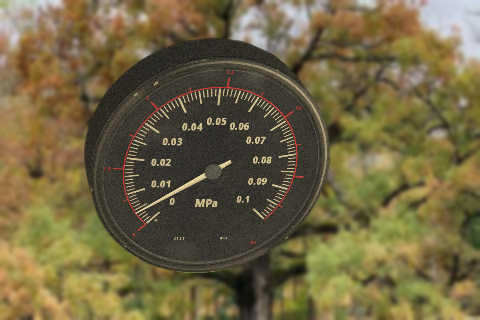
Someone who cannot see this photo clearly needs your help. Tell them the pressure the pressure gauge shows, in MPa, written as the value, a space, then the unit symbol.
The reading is 0.005 MPa
